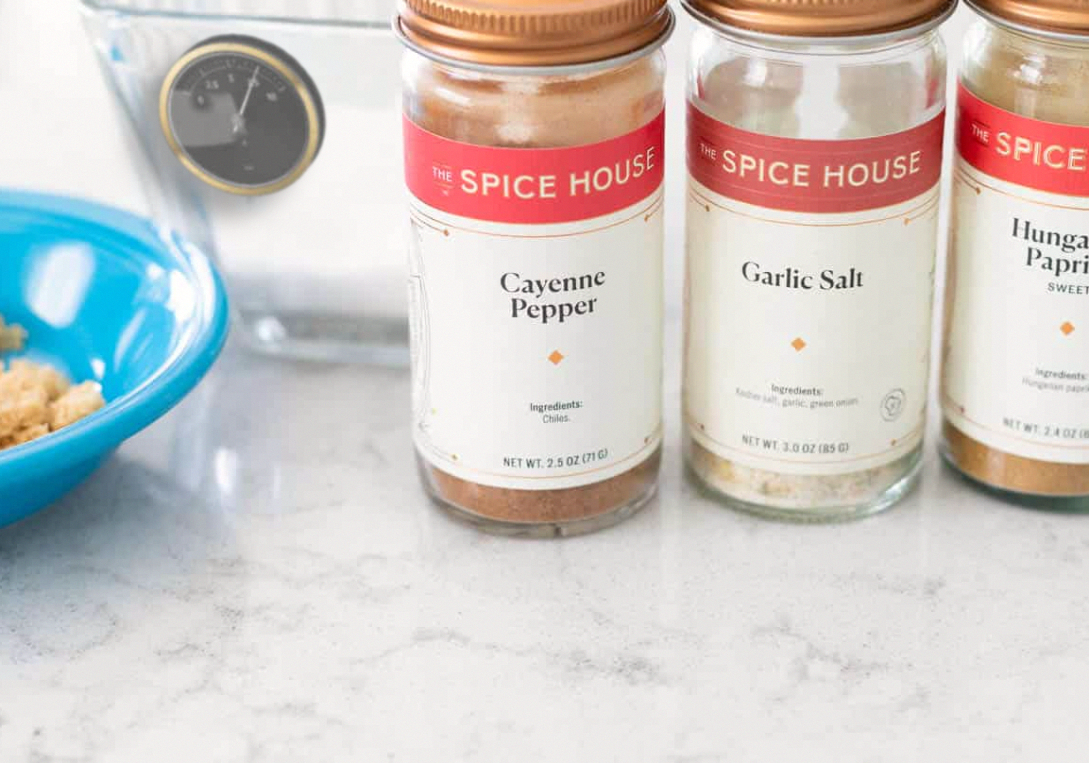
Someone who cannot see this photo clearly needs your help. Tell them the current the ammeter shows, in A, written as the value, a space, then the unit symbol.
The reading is 7.5 A
